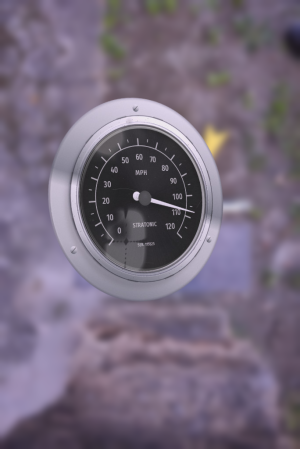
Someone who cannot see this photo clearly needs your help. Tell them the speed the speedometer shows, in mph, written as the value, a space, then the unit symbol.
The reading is 107.5 mph
